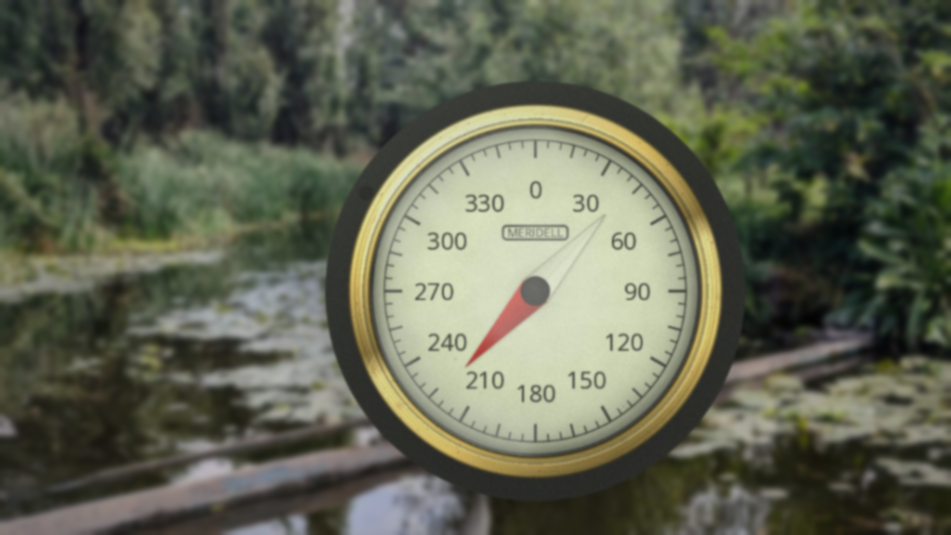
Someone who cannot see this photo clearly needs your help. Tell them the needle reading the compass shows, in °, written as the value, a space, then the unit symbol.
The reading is 222.5 °
